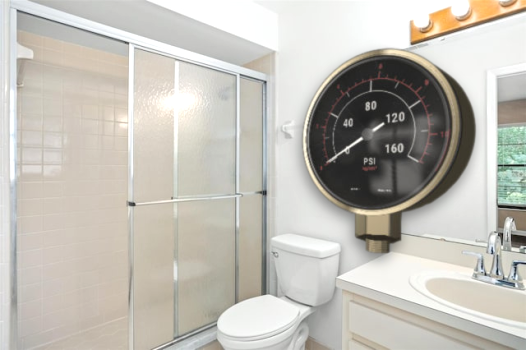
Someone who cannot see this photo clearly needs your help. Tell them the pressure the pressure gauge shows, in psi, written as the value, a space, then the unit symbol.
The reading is 0 psi
